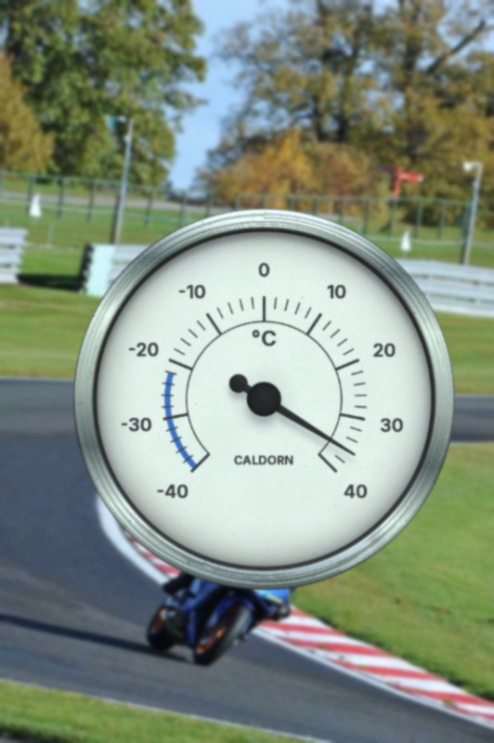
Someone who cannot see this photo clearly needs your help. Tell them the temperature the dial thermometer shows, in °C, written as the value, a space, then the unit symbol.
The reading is 36 °C
